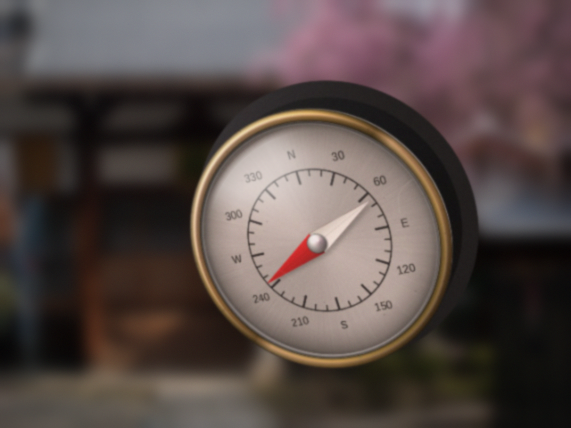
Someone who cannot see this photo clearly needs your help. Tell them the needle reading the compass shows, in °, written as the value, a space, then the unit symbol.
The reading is 245 °
